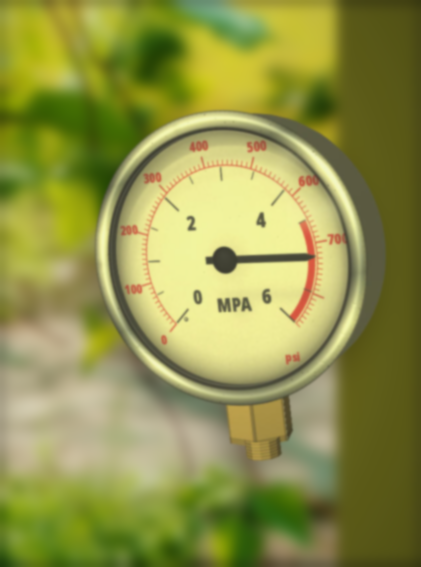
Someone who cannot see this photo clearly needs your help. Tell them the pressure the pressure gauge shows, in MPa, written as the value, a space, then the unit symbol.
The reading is 5 MPa
